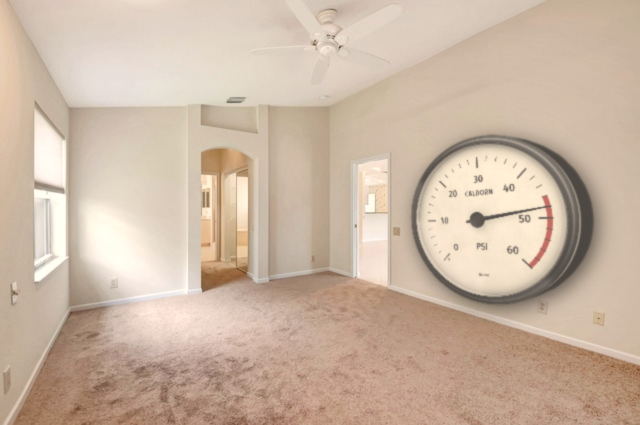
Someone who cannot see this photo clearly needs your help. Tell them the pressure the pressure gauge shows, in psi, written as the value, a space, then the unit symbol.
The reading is 48 psi
